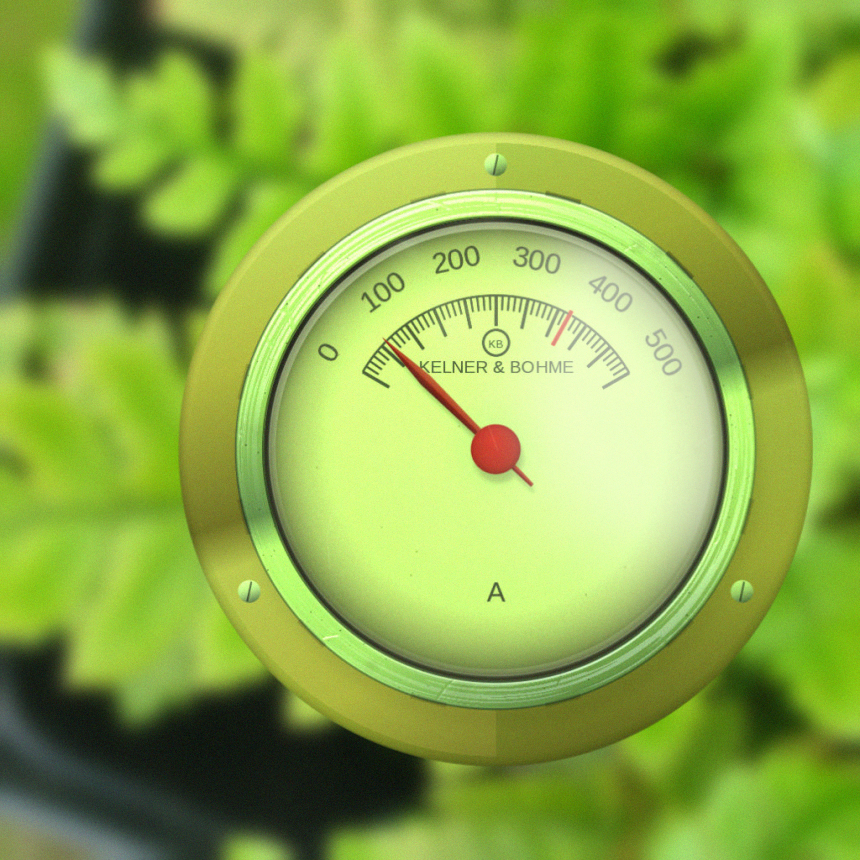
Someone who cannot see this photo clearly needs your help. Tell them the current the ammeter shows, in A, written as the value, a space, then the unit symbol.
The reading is 60 A
